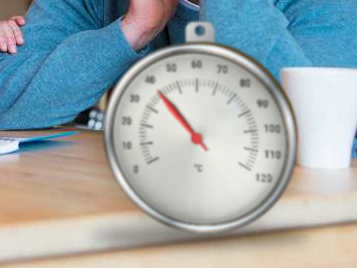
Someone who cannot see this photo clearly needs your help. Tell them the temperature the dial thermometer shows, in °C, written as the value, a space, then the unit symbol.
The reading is 40 °C
